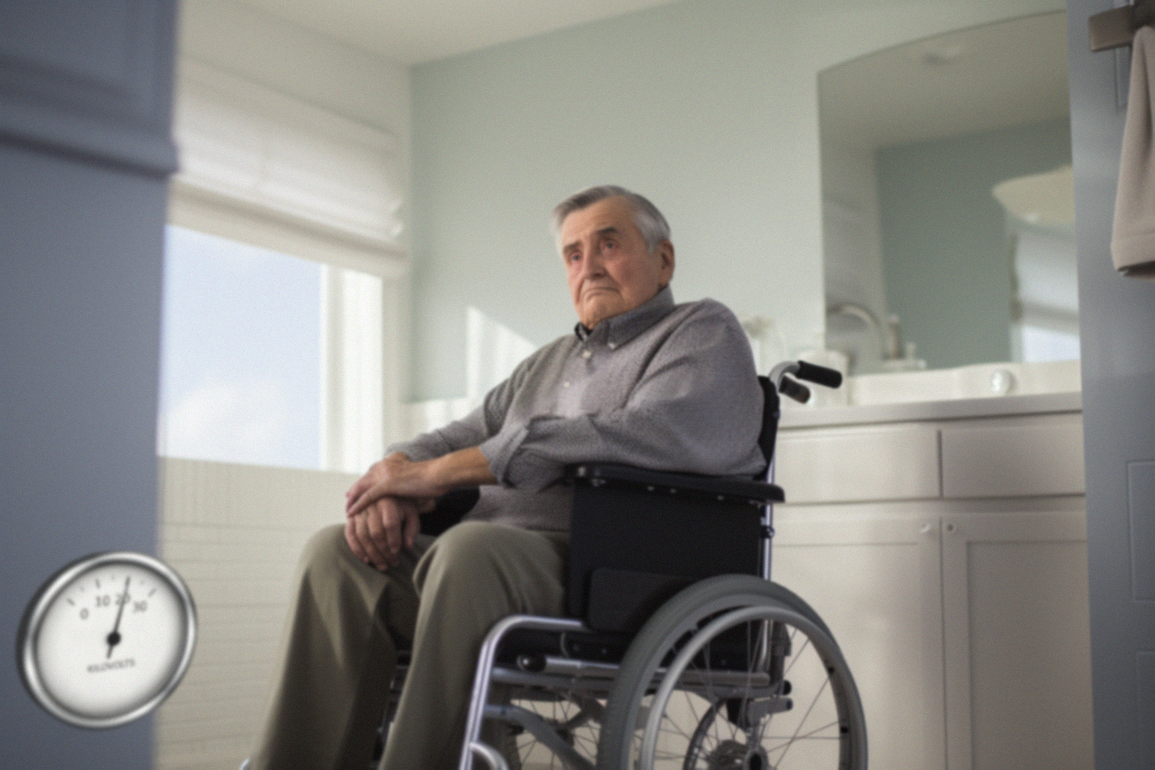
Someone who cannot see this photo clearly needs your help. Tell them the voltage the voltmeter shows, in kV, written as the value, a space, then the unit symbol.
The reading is 20 kV
